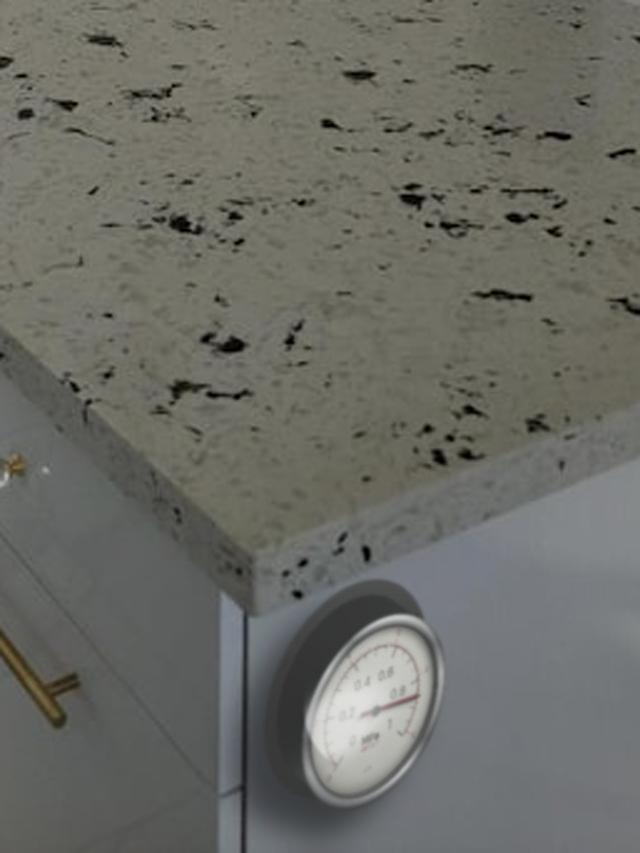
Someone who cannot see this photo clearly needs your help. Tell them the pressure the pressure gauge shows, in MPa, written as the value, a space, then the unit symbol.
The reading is 0.85 MPa
